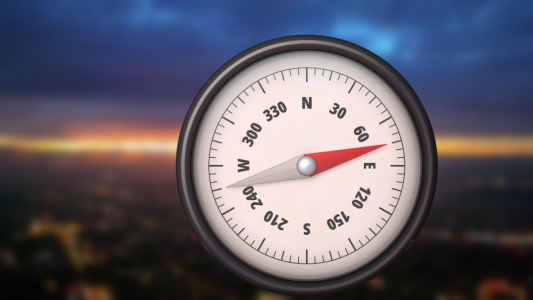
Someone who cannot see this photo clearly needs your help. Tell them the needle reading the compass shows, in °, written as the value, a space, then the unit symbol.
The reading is 75 °
